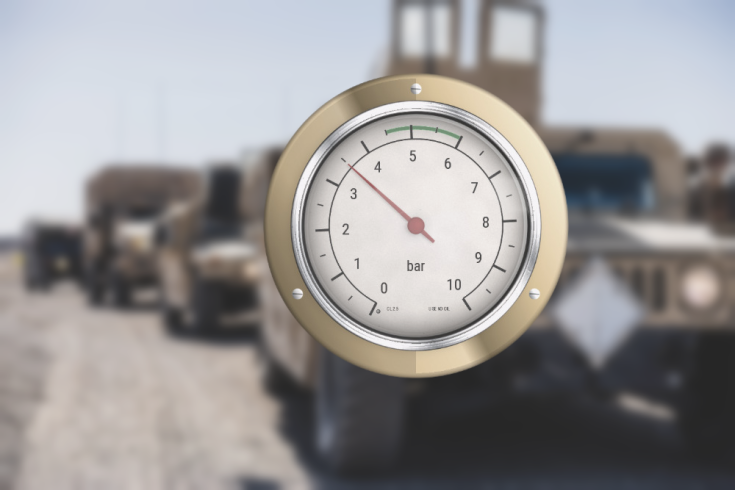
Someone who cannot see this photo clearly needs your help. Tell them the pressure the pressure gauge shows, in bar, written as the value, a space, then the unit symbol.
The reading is 3.5 bar
